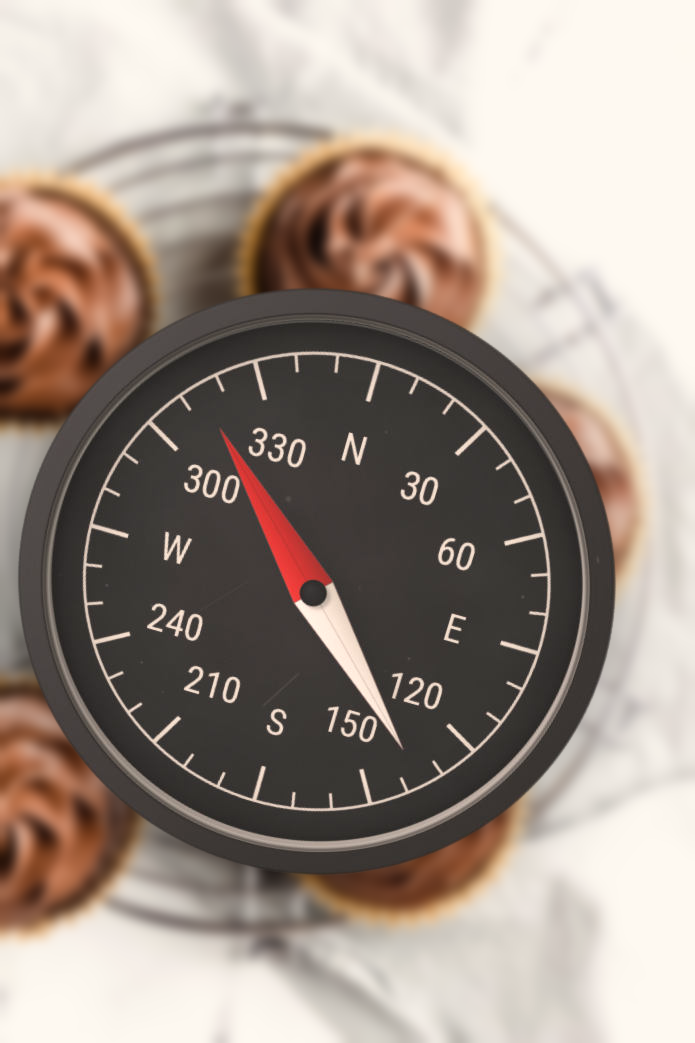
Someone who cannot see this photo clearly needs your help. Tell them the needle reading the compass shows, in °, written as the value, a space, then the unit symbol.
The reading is 315 °
